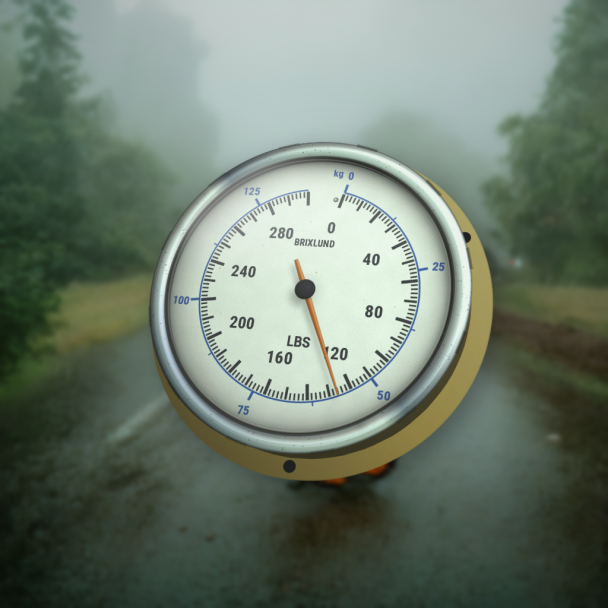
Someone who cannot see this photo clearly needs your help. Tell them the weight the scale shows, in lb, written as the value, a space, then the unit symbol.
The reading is 126 lb
